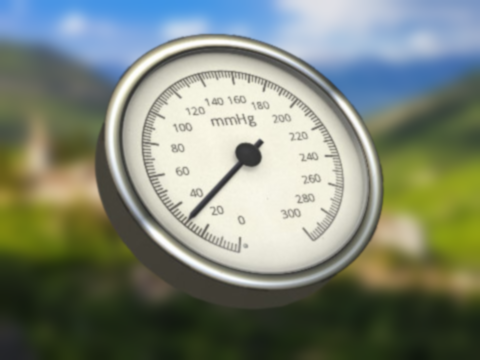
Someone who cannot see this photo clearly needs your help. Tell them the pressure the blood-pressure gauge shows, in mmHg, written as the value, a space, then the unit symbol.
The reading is 30 mmHg
